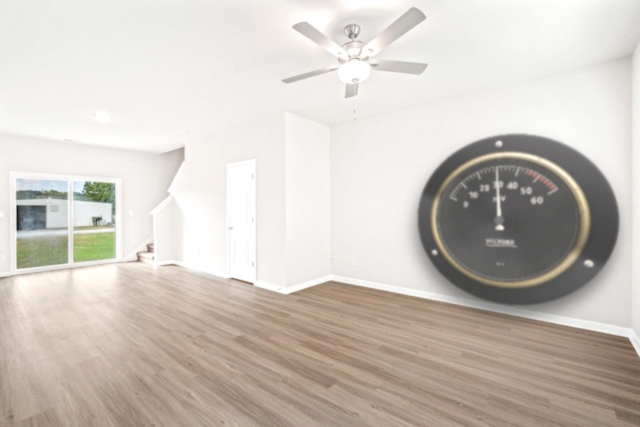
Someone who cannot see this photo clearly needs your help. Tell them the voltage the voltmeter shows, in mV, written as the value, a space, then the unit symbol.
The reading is 30 mV
